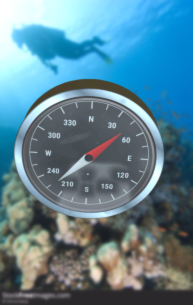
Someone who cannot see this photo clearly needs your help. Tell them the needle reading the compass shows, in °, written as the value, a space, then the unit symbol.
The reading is 45 °
